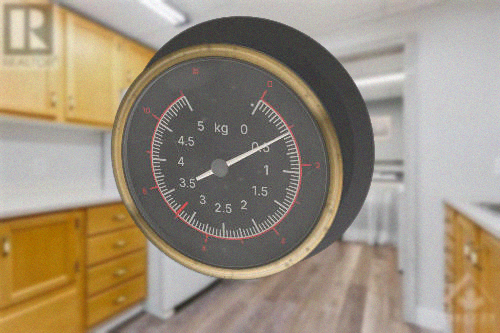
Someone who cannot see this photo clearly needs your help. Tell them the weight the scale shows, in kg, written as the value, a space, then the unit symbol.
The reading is 0.5 kg
